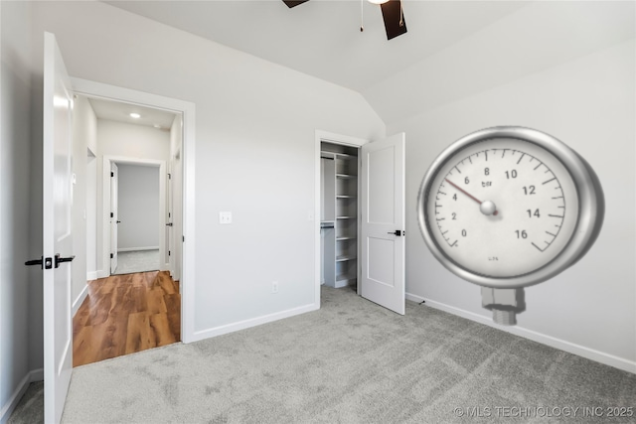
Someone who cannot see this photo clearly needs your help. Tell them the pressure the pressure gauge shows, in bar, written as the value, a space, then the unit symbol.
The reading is 5 bar
